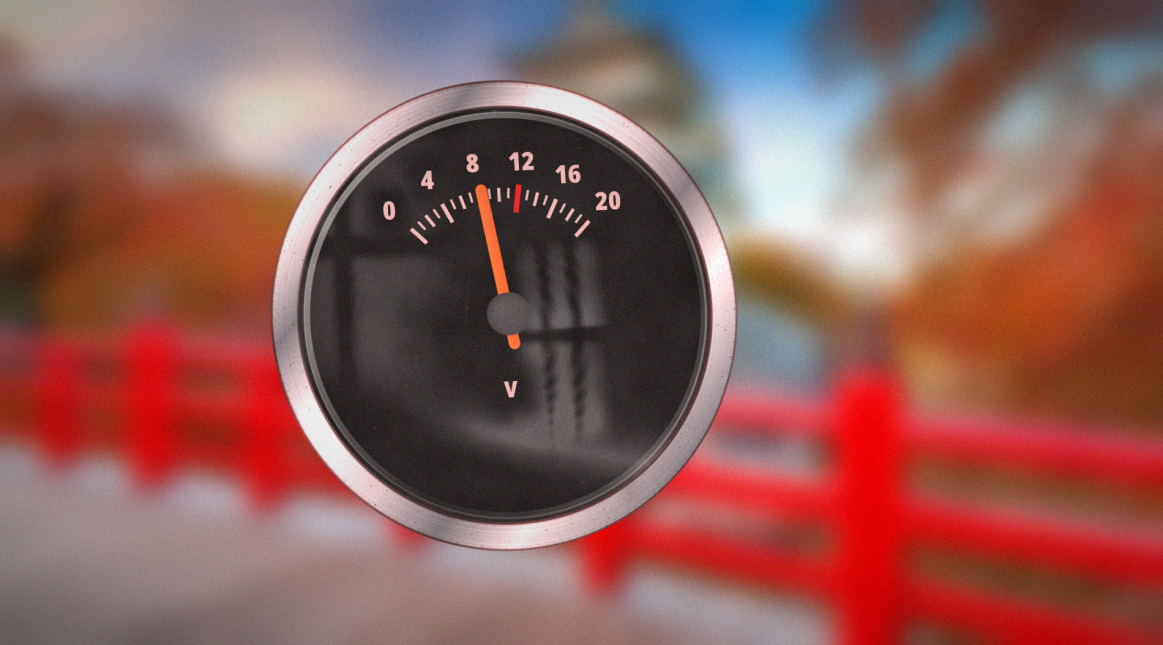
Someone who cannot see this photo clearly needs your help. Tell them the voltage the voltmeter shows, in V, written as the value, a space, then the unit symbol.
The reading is 8 V
